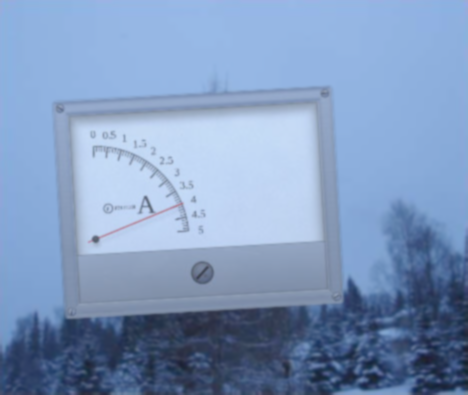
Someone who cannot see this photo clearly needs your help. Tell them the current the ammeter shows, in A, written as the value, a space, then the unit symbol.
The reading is 4 A
